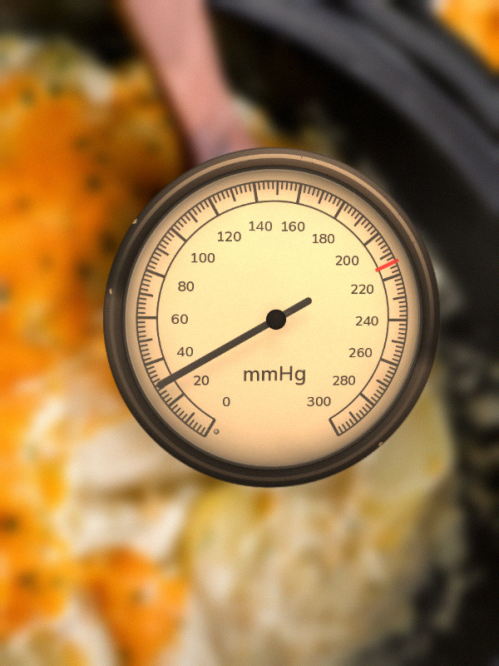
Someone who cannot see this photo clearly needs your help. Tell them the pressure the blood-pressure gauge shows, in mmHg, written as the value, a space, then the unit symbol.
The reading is 30 mmHg
